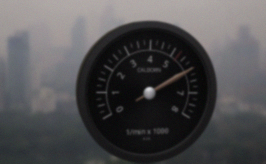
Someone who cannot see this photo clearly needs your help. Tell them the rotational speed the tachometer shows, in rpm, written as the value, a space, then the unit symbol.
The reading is 6000 rpm
